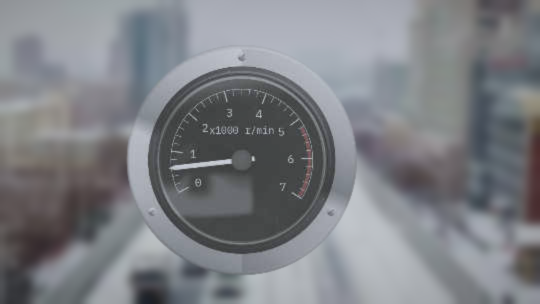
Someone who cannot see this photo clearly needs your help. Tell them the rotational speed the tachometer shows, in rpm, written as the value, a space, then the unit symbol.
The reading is 600 rpm
